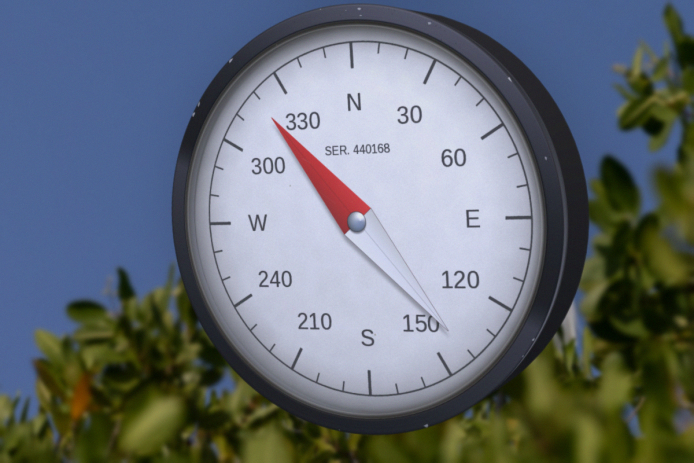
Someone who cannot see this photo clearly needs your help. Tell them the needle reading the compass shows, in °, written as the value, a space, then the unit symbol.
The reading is 320 °
